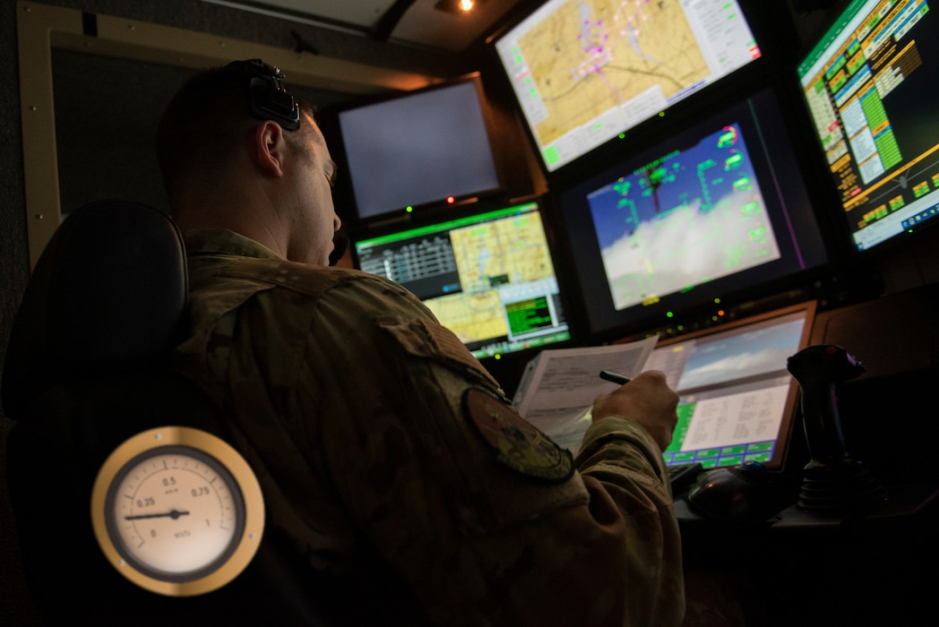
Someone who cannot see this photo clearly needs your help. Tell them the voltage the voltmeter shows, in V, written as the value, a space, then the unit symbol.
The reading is 0.15 V
